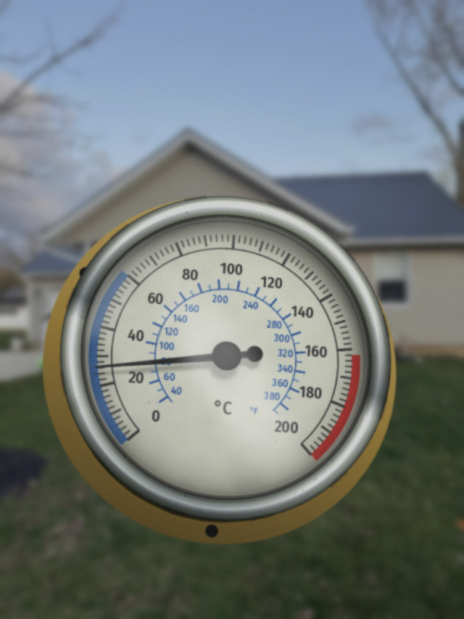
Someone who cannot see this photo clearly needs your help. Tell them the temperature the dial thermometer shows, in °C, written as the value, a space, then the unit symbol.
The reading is 26 °C
